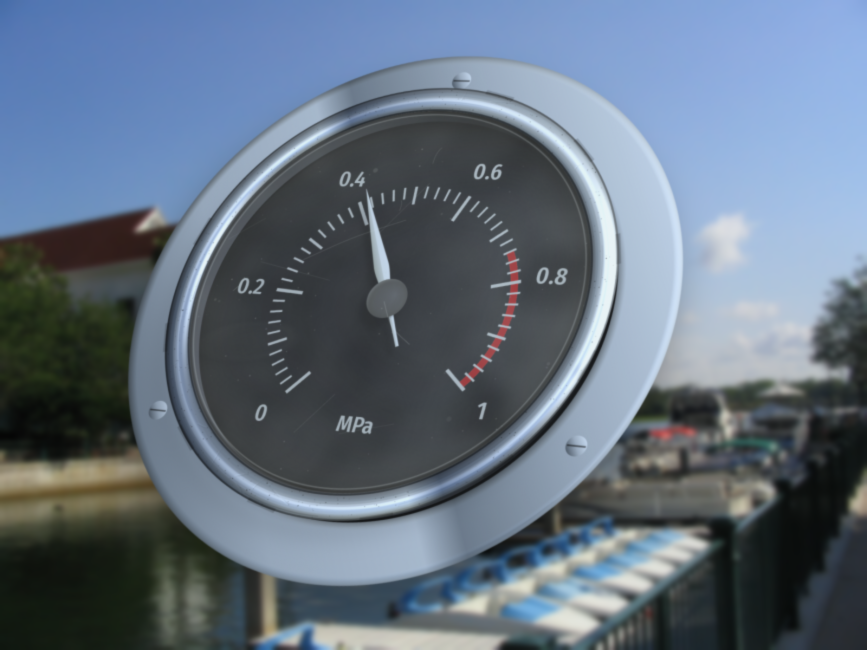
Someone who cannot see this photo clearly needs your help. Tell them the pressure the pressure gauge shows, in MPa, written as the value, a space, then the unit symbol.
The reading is 0.42 MPa
